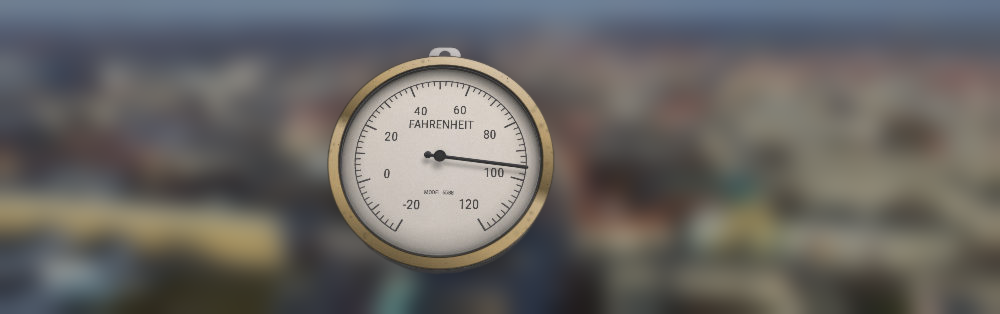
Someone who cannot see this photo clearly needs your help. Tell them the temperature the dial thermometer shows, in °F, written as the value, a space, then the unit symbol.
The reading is 96 °F
